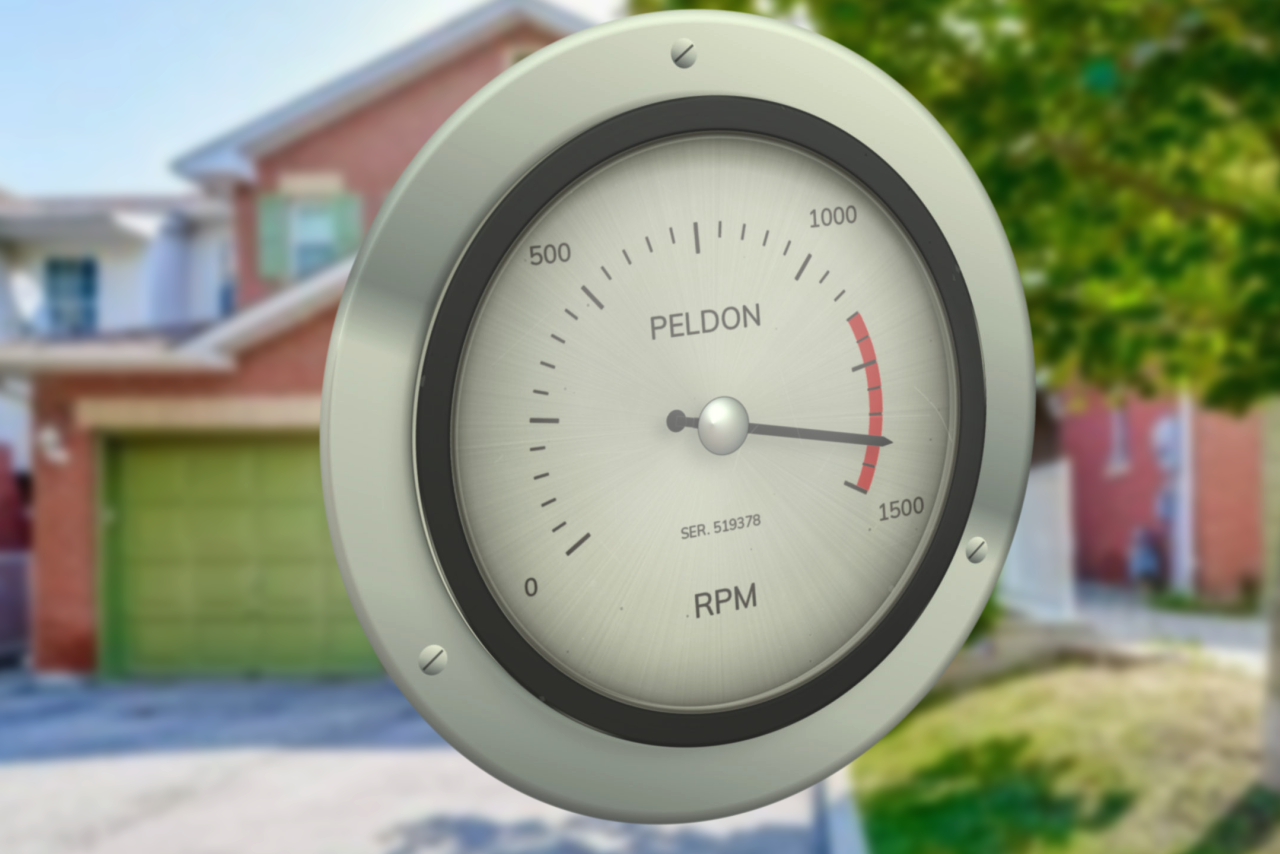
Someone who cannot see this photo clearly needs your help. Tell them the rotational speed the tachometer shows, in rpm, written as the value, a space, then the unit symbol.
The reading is 1400 rpm
